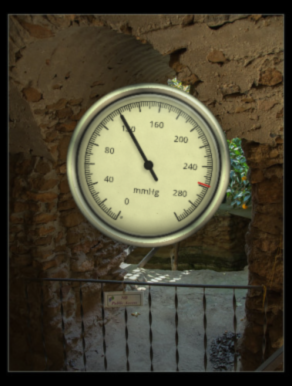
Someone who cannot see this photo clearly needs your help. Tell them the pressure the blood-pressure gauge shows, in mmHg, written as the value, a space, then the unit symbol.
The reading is 120 mmHg
